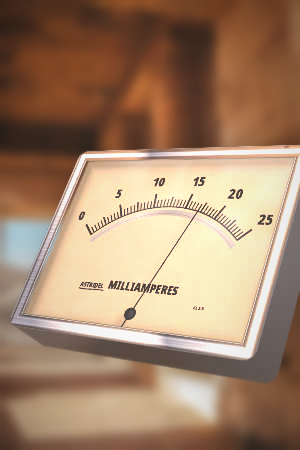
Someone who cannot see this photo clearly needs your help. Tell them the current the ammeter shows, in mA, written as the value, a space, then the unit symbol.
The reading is 17.5 mA
